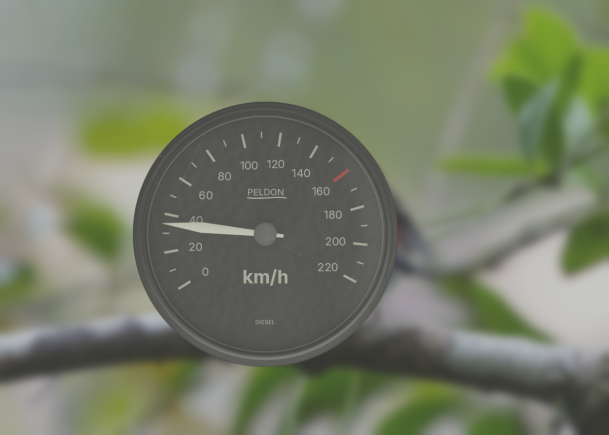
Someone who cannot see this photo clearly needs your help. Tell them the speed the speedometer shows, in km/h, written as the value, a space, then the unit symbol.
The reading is 35 km/h
